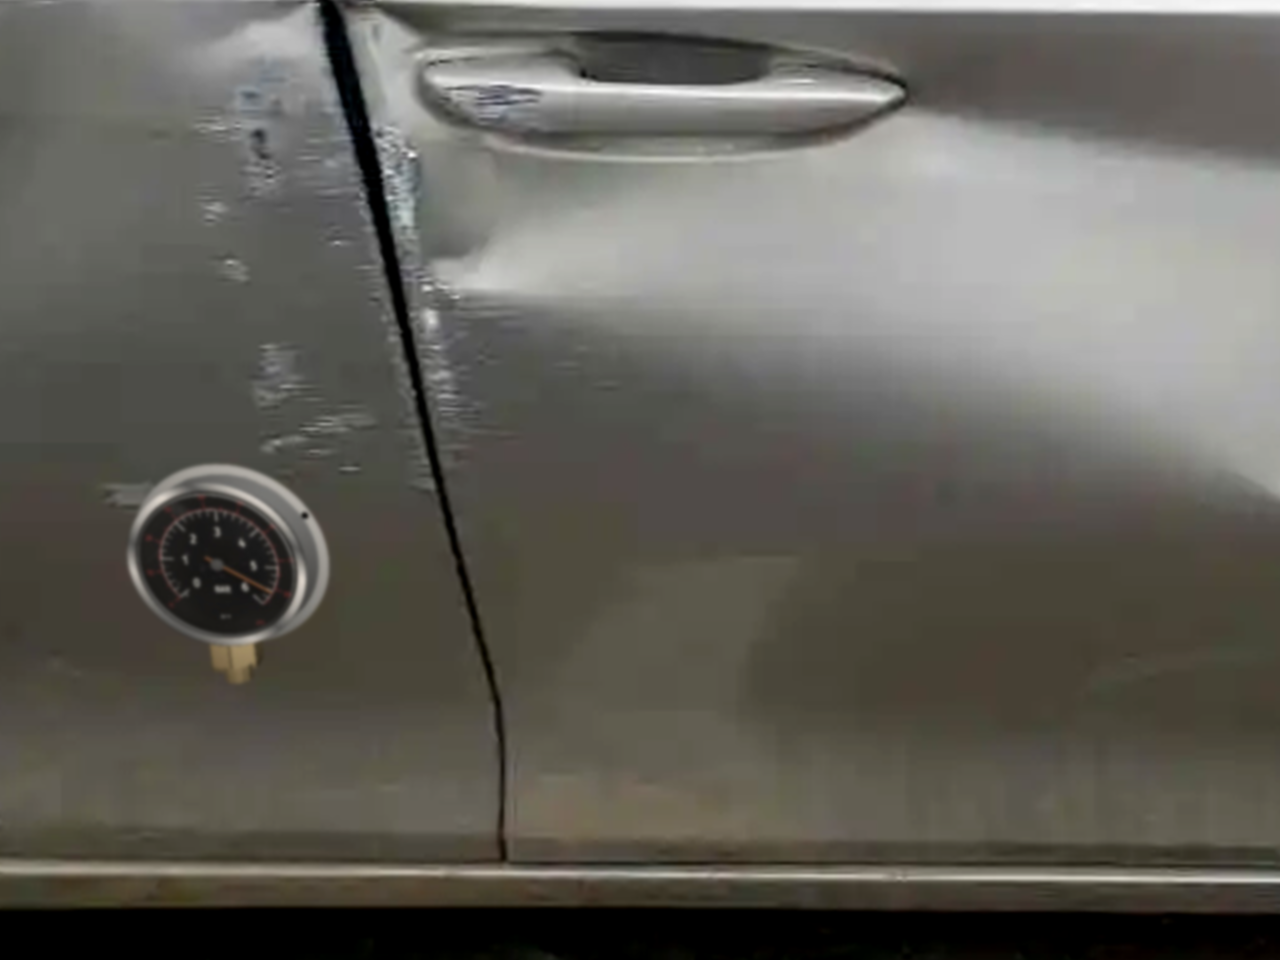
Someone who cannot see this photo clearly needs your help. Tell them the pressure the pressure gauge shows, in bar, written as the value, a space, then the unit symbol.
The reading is 5.6 bar
